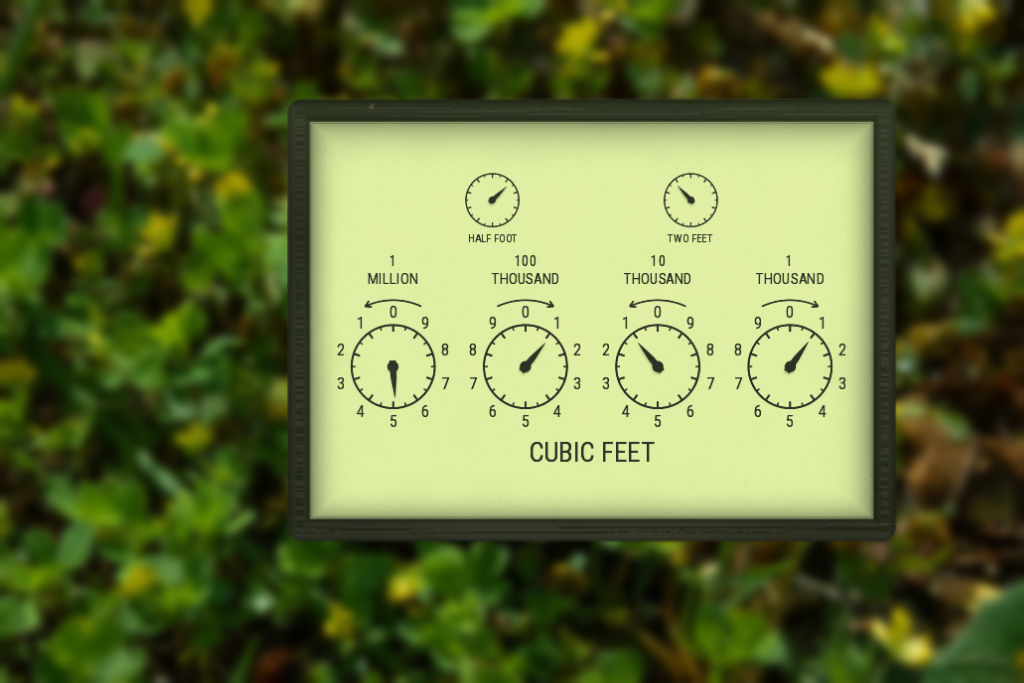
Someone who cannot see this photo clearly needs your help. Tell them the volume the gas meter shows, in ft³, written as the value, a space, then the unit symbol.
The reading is 511100 ft³
